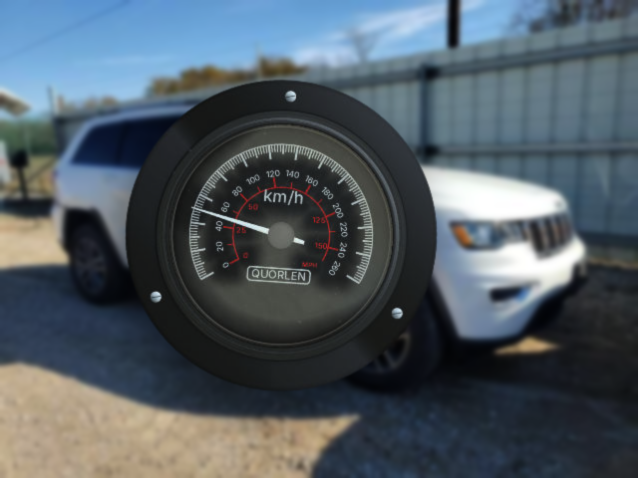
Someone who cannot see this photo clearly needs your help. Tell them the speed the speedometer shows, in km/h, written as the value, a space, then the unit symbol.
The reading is 50 km/h
